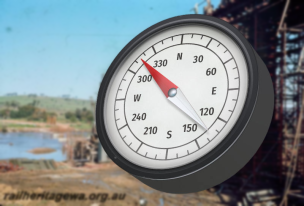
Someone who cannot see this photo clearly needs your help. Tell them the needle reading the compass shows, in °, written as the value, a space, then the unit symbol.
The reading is 315 °
